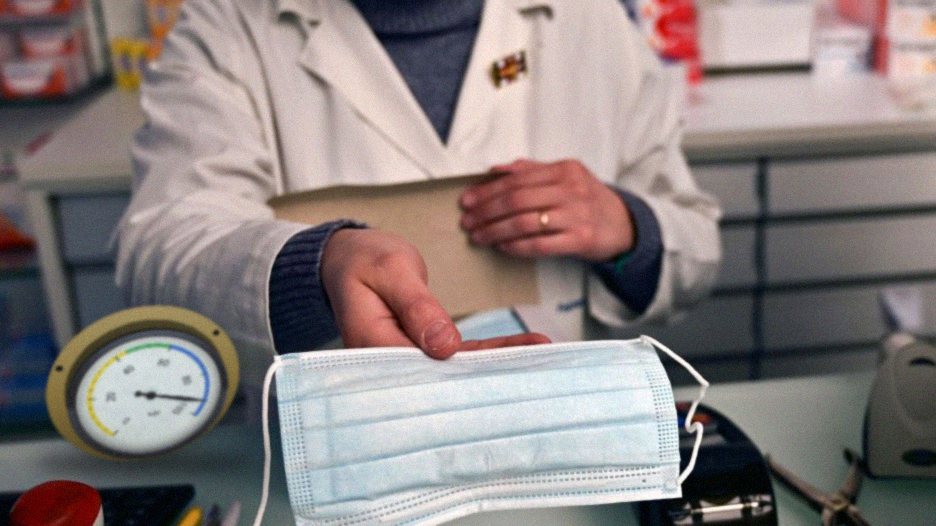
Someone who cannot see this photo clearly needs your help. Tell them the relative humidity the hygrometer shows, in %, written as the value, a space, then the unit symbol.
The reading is 92 %
